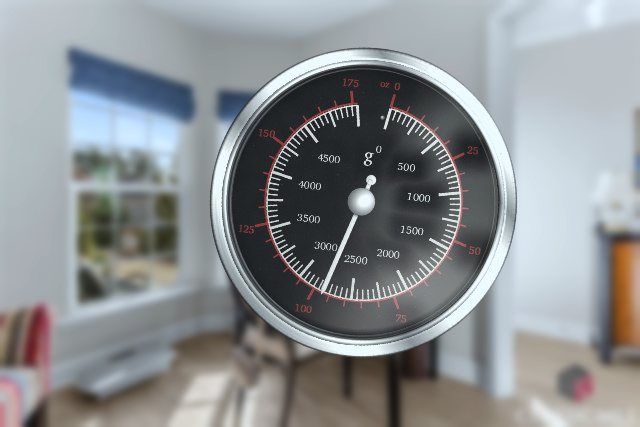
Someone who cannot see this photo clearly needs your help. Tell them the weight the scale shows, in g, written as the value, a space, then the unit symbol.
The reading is 2750 g
